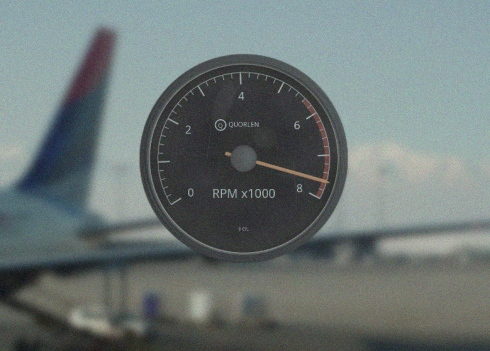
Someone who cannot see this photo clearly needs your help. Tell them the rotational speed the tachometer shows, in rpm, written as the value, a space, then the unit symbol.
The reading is 7600 rpm
